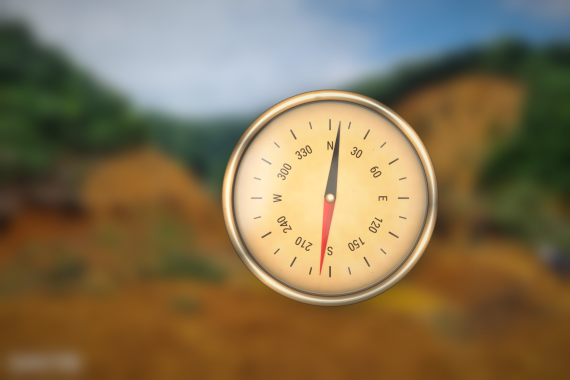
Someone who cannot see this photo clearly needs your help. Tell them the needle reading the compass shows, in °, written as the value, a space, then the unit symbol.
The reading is 187.5 °
